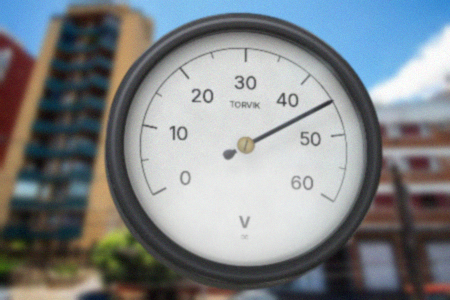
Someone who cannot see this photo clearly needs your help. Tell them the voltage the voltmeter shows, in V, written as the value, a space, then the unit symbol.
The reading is 45 V
